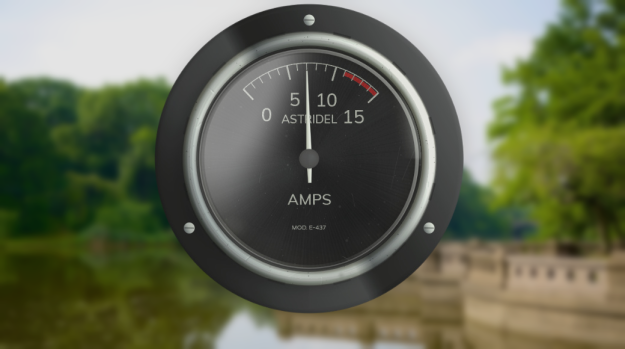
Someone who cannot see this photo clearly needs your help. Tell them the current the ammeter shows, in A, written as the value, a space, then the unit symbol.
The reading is 7 A
